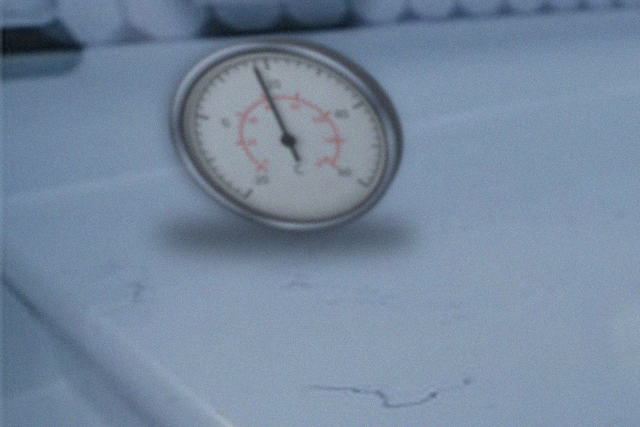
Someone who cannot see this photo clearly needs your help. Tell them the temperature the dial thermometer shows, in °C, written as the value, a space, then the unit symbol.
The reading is 18 °C
